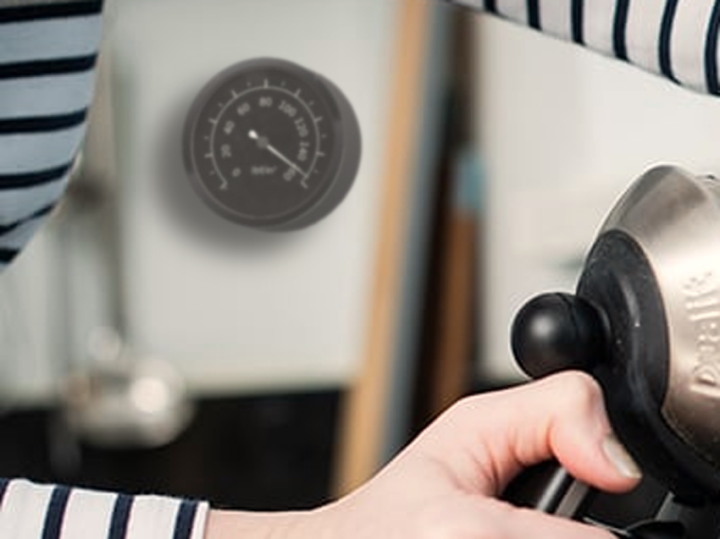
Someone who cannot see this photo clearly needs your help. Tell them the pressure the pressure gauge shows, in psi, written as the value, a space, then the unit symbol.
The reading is 155 psi
